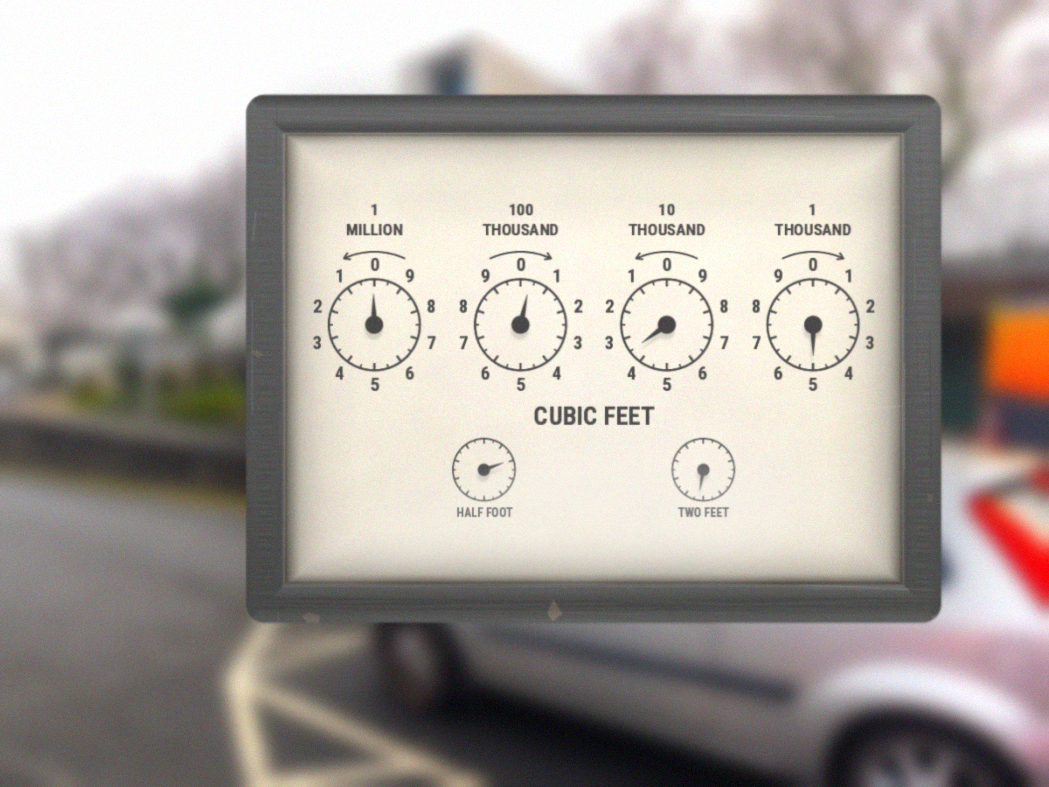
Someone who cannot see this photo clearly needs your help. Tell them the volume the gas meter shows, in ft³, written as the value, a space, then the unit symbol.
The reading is 3500 ft³
